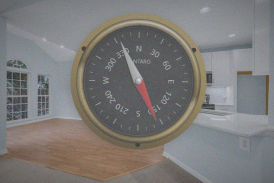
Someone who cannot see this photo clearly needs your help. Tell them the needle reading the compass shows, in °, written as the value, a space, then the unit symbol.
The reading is 155 °
